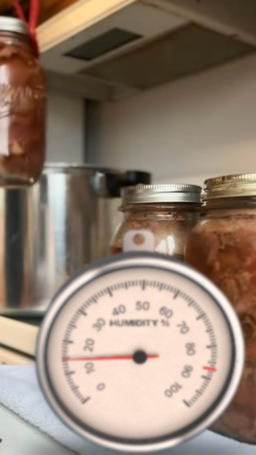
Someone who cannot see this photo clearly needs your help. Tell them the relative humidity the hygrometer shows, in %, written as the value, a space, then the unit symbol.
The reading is 15 %
